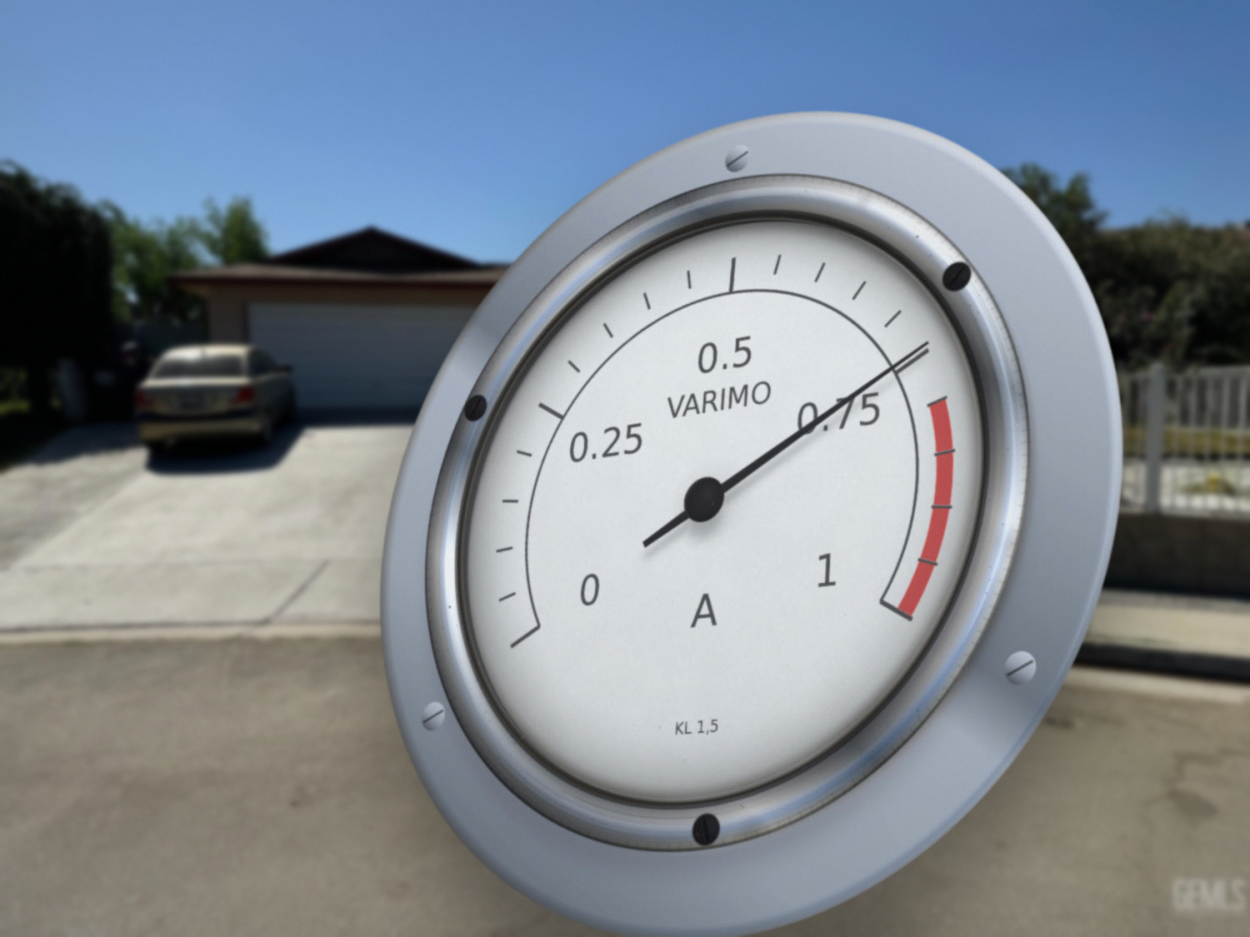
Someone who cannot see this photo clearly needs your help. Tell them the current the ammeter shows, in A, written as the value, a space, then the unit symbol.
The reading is 0.75 A
